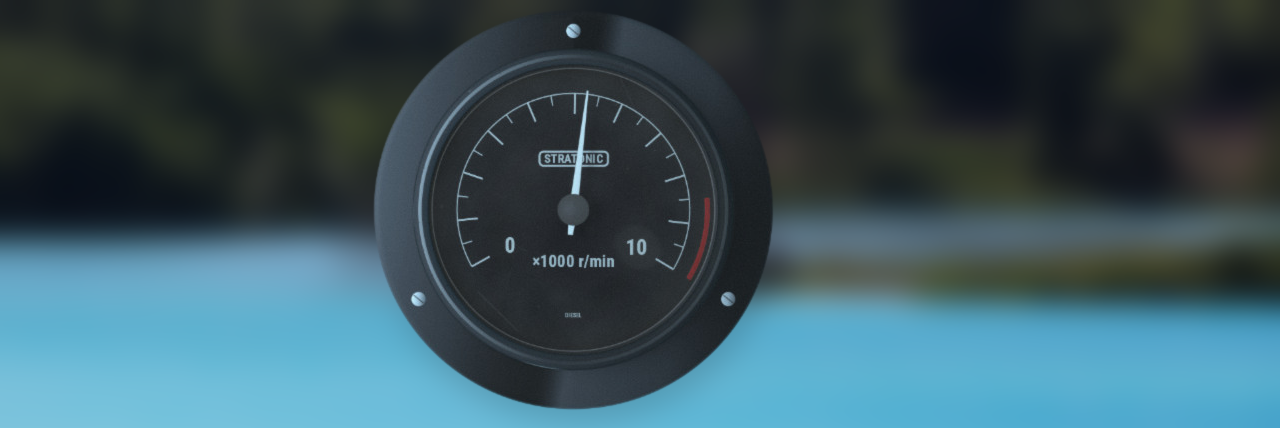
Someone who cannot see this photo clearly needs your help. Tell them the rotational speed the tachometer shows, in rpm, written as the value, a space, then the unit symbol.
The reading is 5250 rpm
